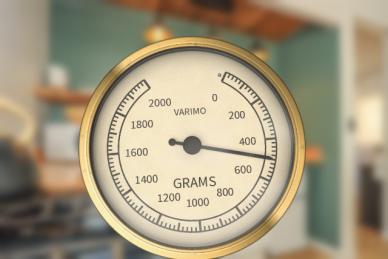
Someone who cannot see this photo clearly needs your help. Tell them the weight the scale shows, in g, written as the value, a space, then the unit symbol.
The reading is 500 g
